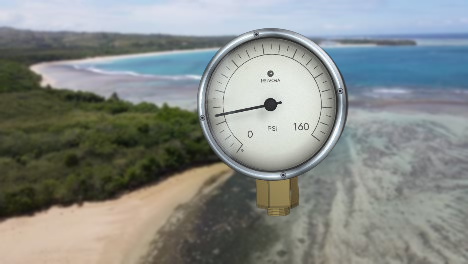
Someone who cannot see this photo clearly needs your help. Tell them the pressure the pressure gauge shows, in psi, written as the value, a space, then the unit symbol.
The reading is 25 psi
